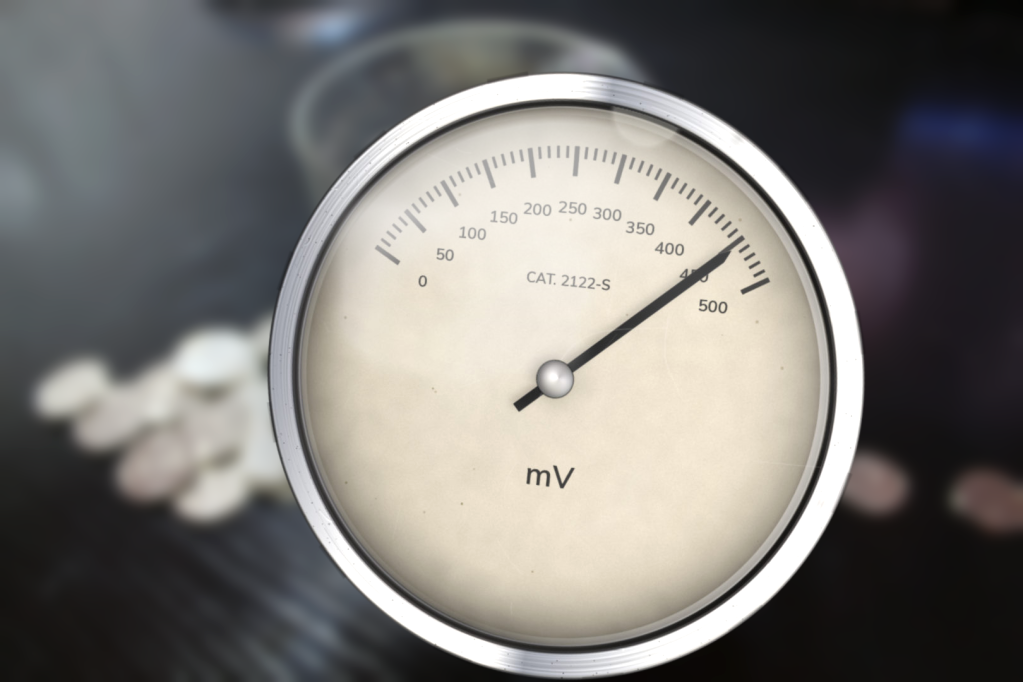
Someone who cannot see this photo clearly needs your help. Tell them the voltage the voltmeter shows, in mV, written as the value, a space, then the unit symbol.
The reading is 455 mV
